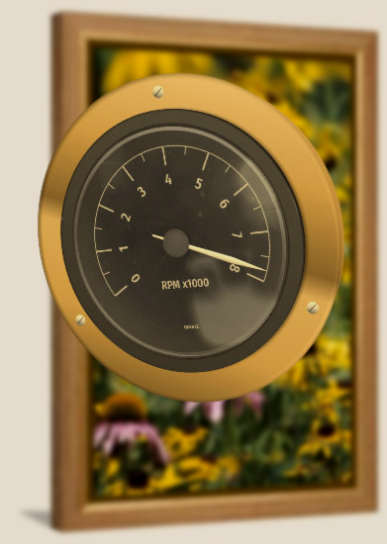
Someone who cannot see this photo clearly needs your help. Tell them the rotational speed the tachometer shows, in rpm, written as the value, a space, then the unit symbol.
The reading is 7750 rpm
